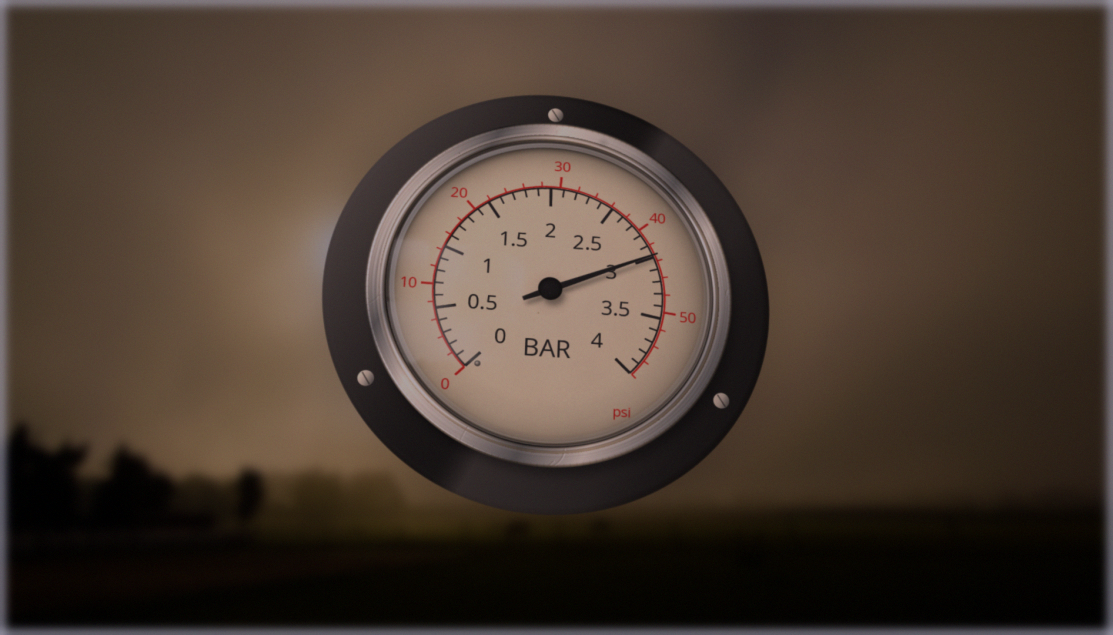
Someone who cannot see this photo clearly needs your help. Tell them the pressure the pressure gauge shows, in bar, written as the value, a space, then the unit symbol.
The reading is 3 bar
